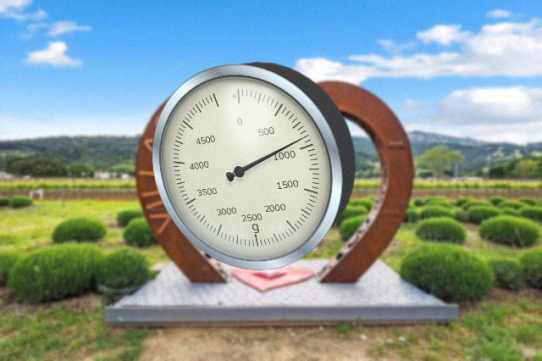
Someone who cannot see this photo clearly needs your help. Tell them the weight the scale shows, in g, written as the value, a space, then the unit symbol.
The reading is 900 g
